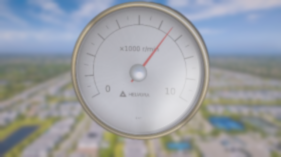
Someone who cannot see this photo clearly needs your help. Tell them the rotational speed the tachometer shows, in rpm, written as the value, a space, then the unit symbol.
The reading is 6500 rpm
